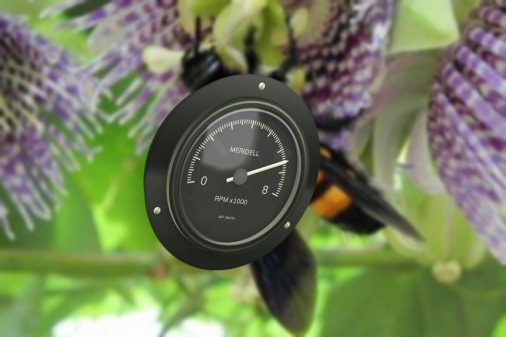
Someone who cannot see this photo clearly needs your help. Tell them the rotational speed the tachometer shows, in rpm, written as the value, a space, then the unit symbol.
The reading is 6500 rpm
